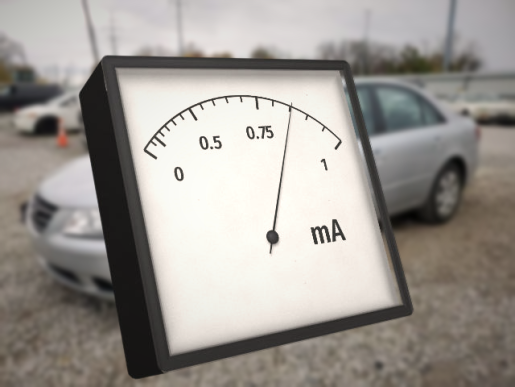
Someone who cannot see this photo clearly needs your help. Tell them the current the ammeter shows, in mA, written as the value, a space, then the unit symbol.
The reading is 0.85 mA
